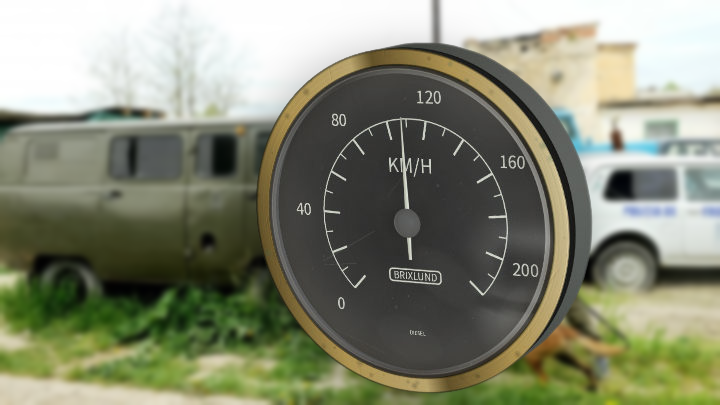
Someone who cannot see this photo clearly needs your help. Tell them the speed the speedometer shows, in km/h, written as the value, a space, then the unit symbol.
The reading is 110 km/h
